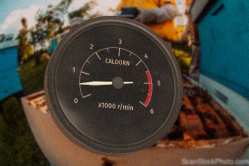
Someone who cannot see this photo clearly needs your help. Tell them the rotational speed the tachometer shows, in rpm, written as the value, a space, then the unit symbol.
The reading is 500 rpm
